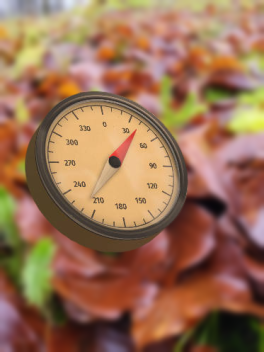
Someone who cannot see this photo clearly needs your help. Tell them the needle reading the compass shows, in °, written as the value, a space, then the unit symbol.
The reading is 40 °
